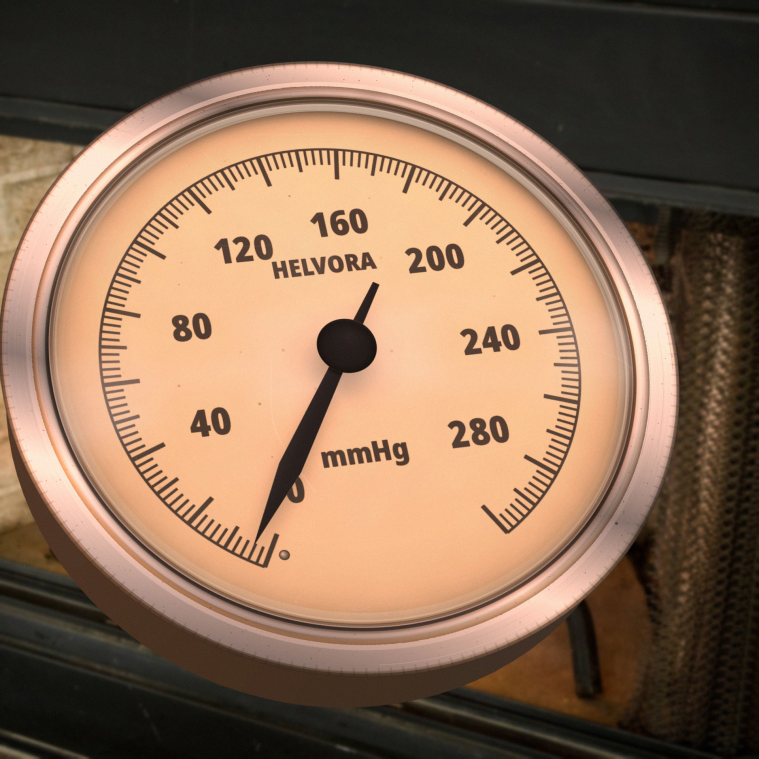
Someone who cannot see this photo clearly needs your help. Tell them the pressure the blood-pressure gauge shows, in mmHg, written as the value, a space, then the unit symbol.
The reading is 4 mmHg
